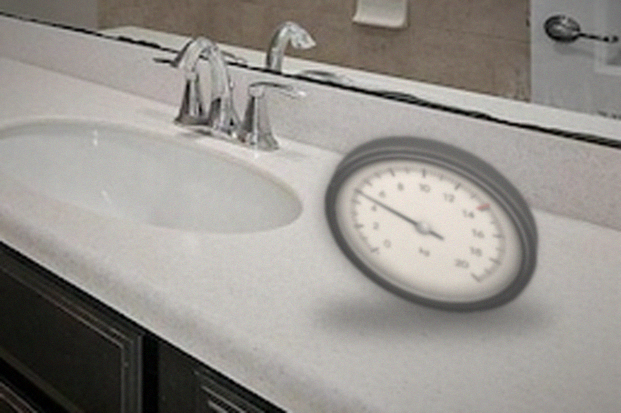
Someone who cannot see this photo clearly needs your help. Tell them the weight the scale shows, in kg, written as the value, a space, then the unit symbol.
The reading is 5 kg
